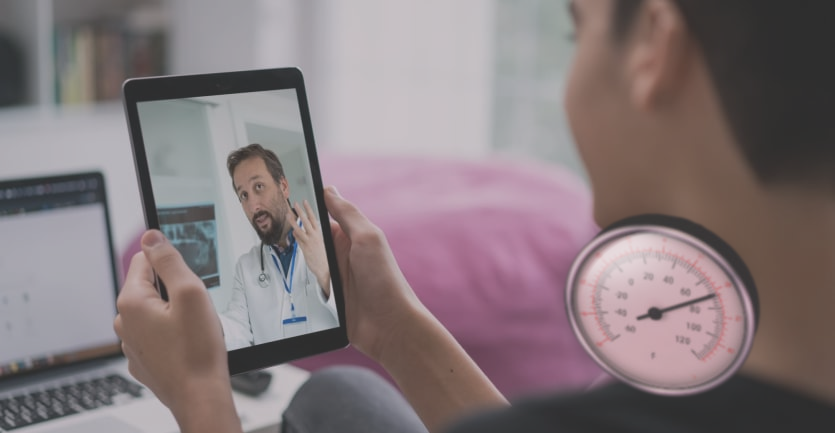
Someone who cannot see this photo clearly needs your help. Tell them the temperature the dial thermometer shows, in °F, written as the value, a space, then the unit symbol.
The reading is 70 °F
